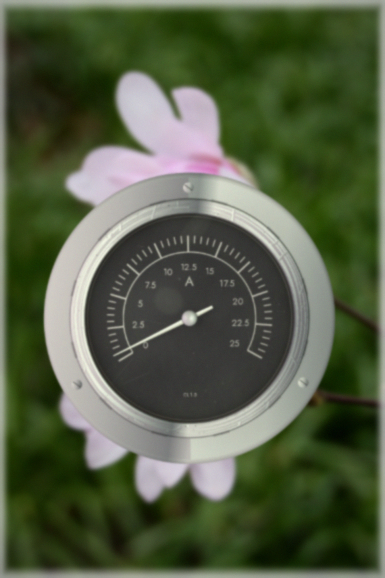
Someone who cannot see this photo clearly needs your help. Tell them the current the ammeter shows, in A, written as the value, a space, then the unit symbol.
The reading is 0.5 A
